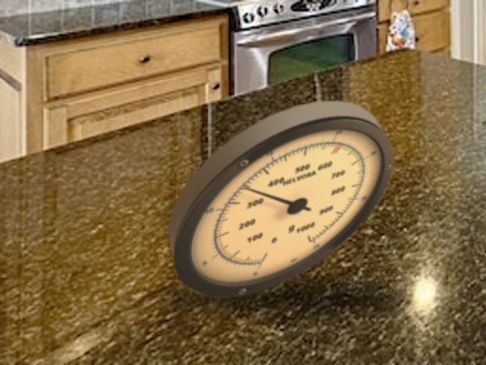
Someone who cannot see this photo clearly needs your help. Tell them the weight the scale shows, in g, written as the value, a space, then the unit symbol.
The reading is 350 g
